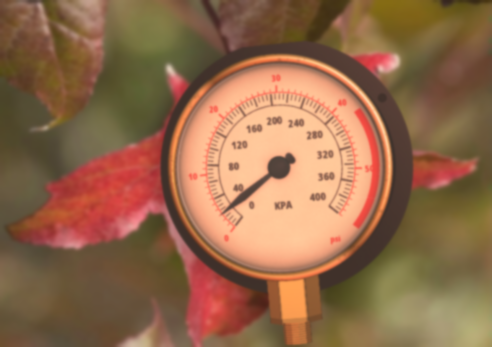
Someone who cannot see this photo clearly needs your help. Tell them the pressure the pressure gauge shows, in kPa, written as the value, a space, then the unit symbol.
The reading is 20 kPa
